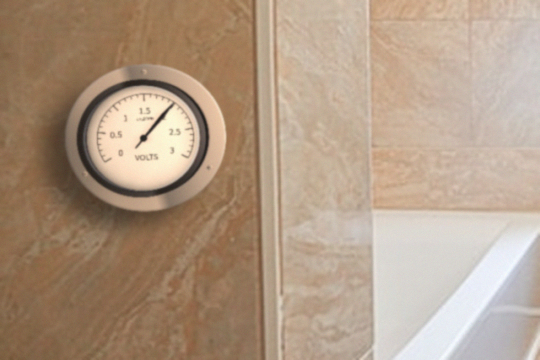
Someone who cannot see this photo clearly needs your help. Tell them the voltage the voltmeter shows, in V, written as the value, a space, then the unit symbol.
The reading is 2 V
